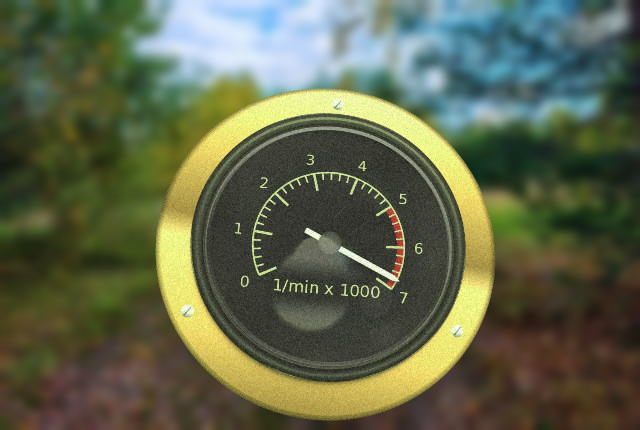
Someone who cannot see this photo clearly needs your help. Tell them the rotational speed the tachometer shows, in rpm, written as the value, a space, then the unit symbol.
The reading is 6800 rpm
